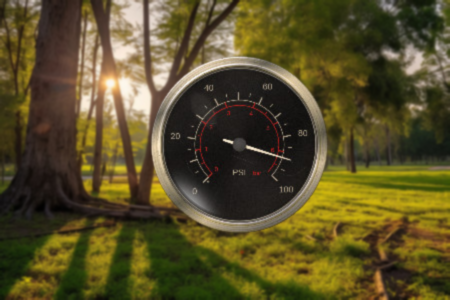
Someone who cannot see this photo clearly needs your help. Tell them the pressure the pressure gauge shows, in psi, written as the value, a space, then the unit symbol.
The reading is 90 psi
